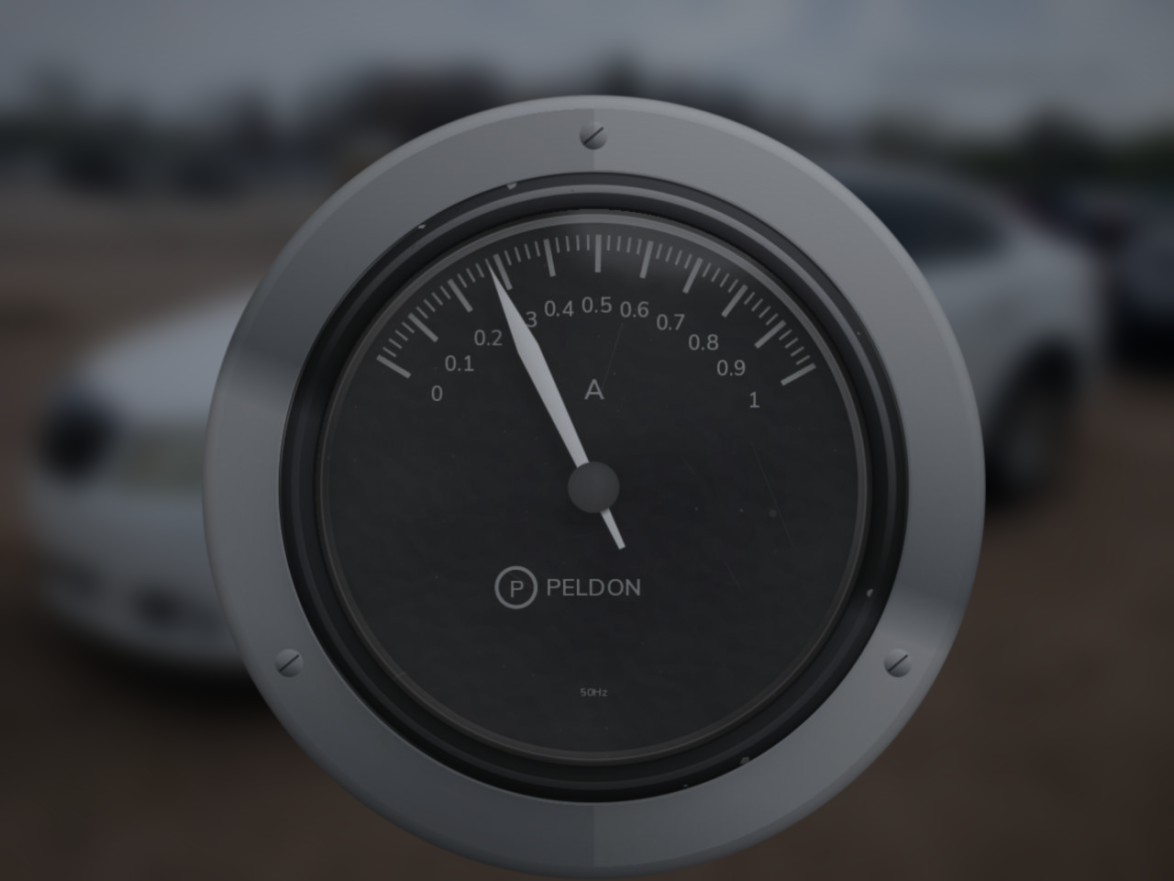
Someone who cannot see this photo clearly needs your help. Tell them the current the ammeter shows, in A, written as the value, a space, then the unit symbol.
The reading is 0.28 A
